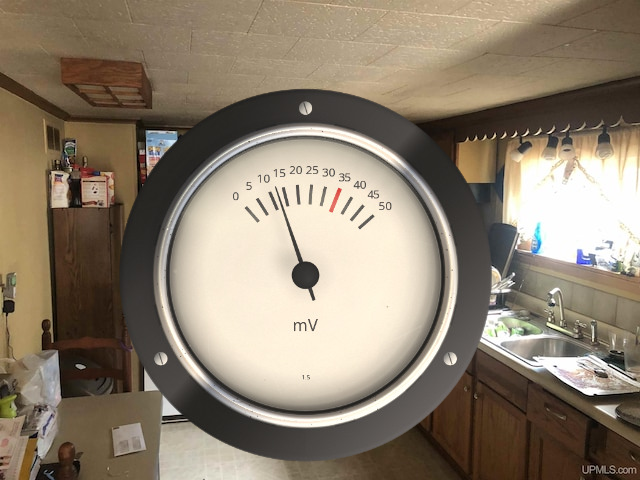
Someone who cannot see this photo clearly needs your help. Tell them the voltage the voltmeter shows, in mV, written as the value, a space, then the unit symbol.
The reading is 12.5 mV
